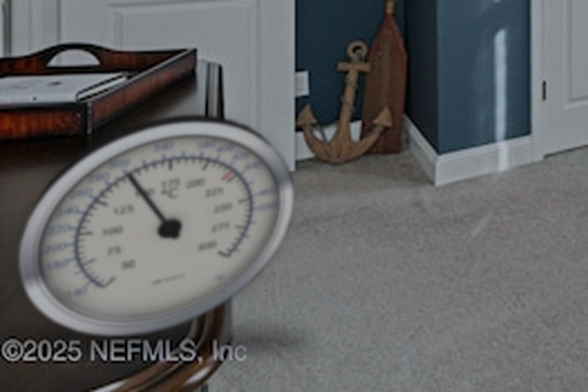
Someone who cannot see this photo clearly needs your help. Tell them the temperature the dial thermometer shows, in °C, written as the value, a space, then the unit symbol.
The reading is 150 °C
